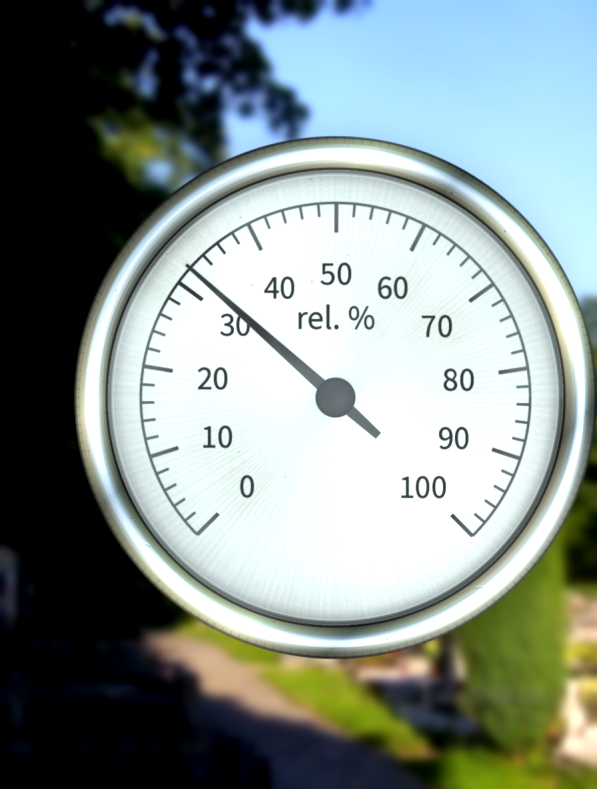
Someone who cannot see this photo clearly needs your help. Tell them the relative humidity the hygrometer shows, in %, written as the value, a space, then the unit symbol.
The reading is 32 %
